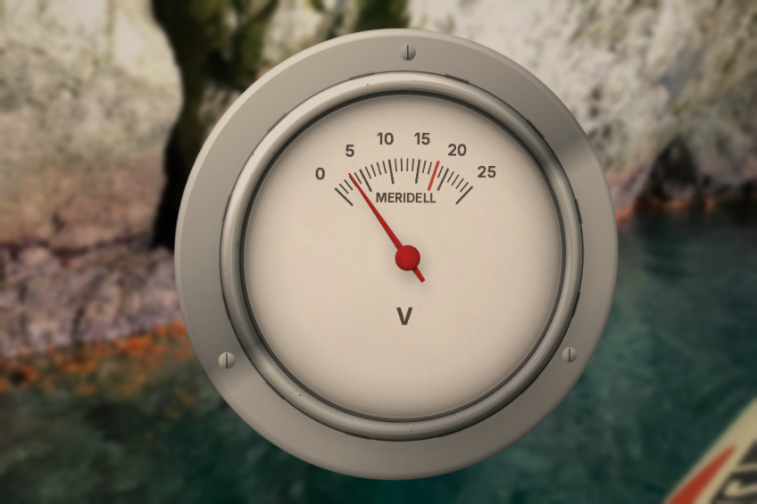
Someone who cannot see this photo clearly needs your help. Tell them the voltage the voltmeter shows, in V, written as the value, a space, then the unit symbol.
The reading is 3 V
